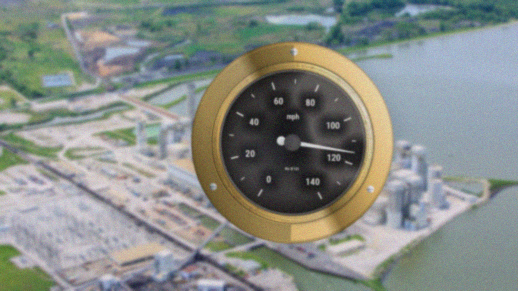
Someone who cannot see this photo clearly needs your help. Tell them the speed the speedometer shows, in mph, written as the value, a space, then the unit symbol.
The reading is 115 mph
